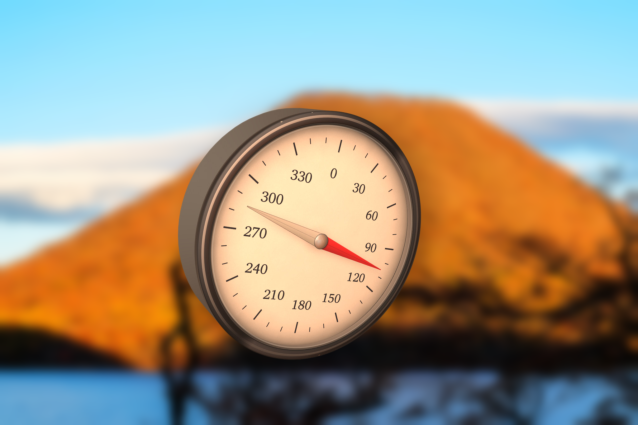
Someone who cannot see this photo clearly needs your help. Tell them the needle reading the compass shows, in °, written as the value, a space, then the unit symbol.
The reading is 105 °
